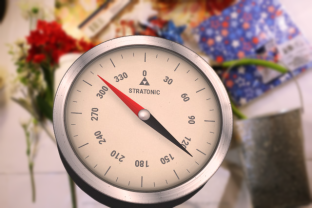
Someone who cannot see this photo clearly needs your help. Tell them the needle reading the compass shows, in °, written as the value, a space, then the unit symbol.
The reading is 310 °
